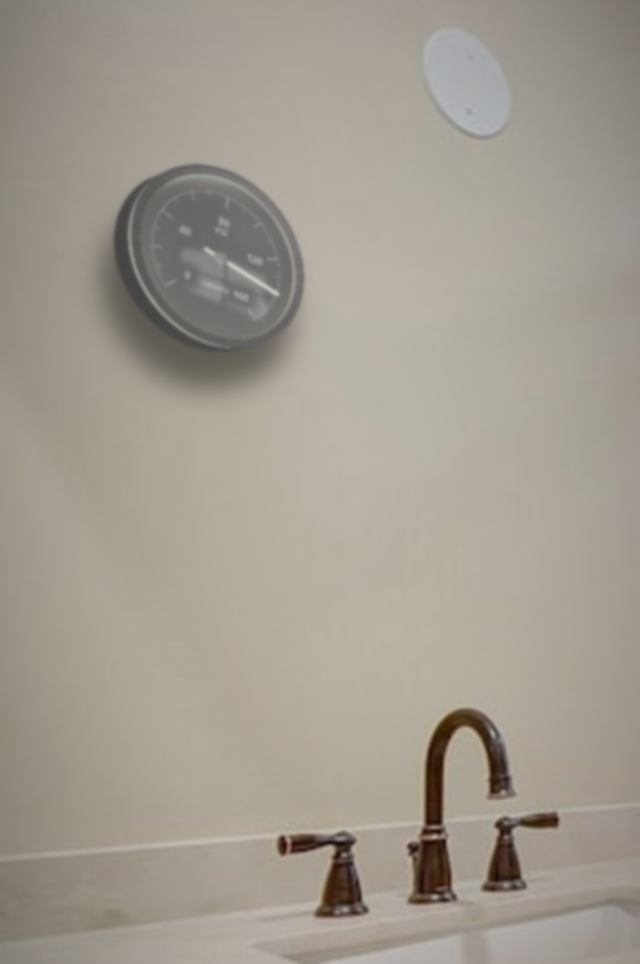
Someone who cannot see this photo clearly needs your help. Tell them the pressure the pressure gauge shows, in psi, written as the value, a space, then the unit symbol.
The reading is 140 psi
